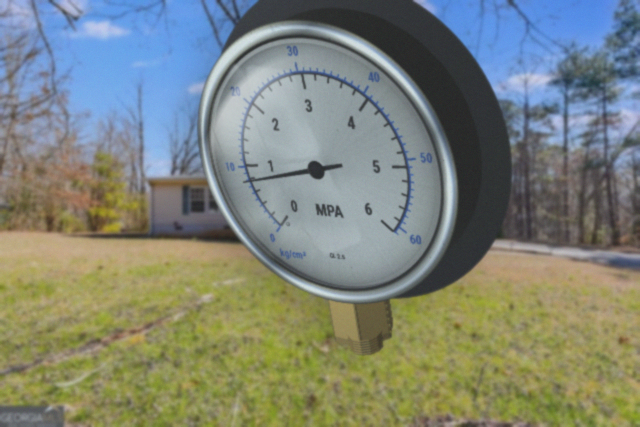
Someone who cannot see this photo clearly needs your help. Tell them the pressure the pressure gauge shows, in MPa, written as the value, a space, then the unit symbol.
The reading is 0.8 MPa
